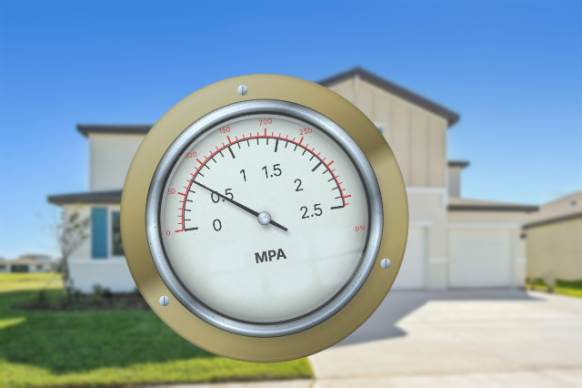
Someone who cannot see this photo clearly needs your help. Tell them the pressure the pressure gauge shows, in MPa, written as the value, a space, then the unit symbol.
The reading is 0.5 MPa
